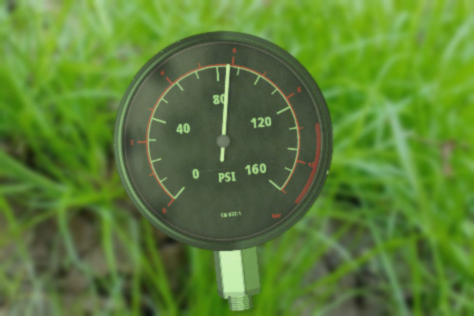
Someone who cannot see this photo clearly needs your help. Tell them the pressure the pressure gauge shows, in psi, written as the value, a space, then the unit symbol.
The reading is 85 psi
